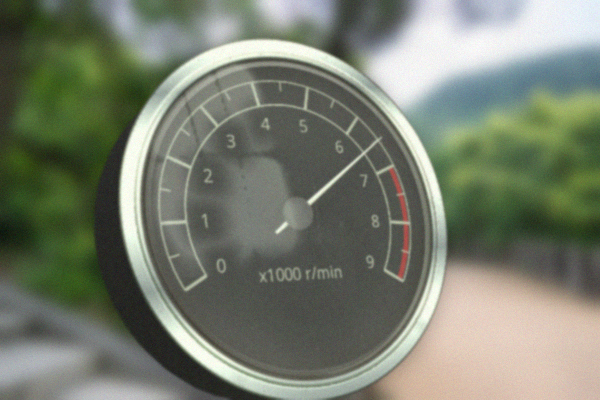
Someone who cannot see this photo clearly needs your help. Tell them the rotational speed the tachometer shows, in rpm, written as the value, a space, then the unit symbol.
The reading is 6500 rpm
